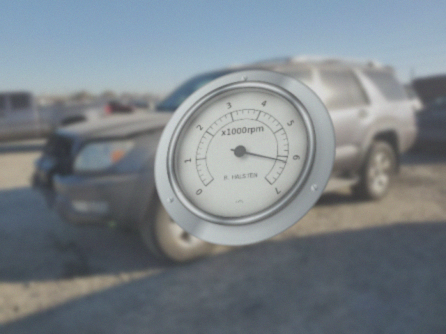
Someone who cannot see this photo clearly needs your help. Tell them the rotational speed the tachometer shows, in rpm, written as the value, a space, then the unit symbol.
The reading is 6200 rpm
